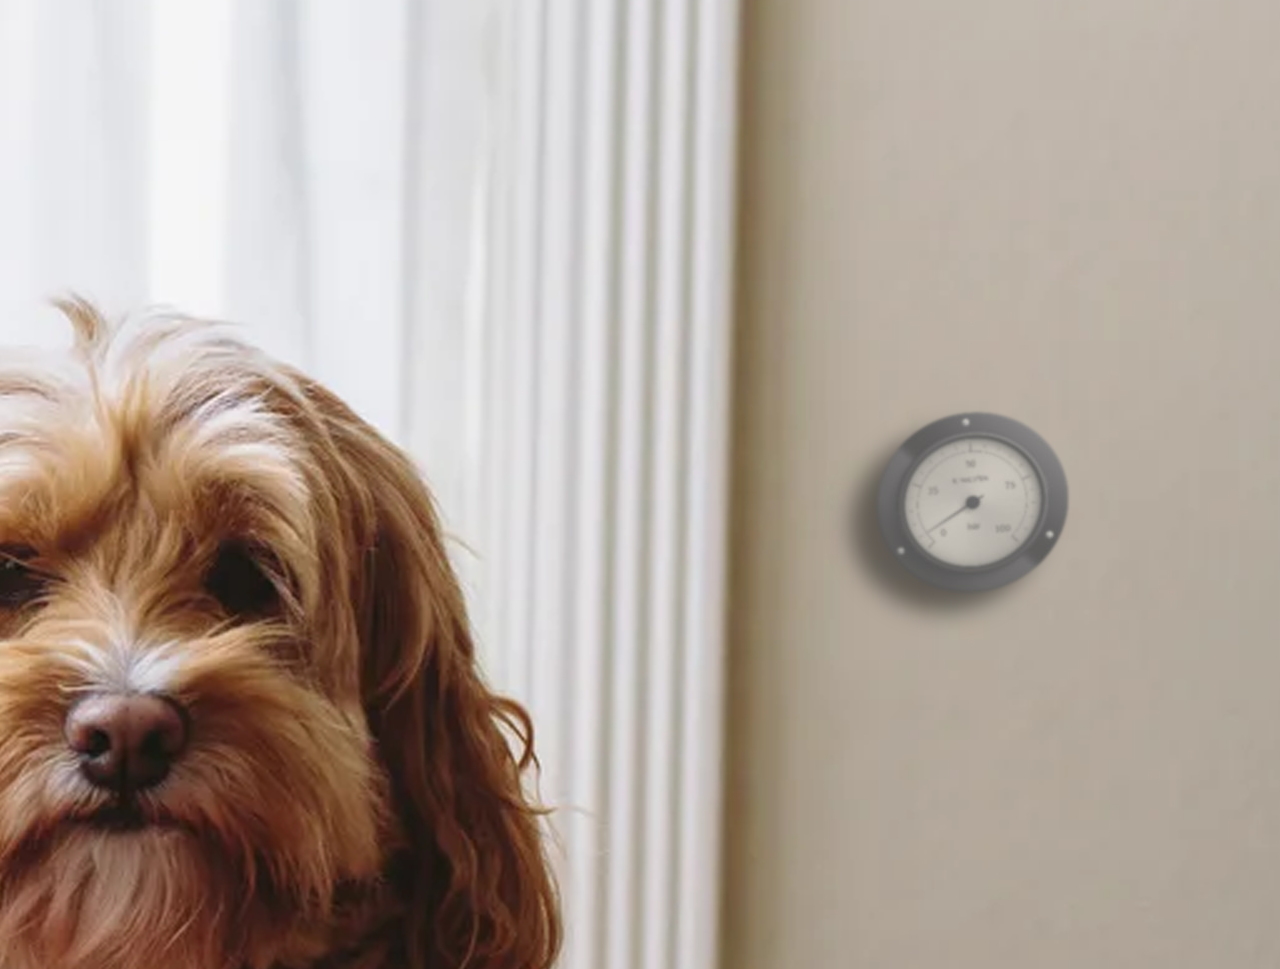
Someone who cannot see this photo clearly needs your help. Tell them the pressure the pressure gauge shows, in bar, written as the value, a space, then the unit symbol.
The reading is 5 bar
